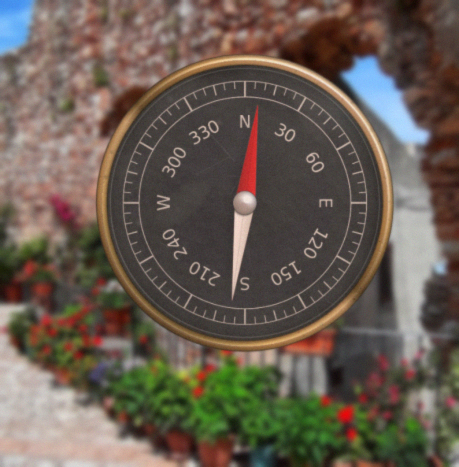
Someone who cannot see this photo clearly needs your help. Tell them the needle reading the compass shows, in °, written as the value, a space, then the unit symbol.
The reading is 7.5 °
